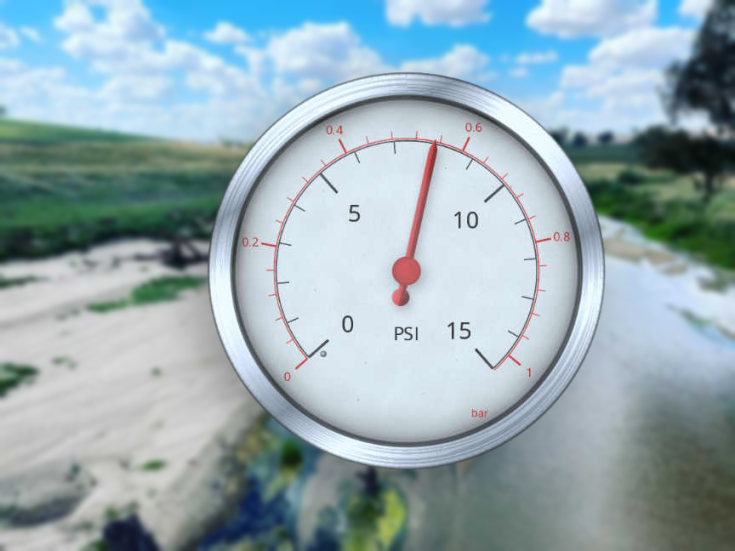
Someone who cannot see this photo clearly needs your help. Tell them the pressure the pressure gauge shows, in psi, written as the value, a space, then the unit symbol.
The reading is 8 psi
